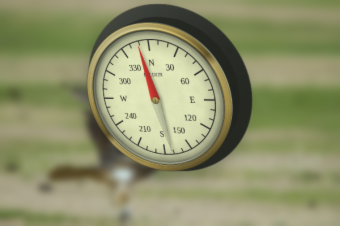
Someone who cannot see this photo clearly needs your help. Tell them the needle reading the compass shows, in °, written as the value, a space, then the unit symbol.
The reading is 350 °
